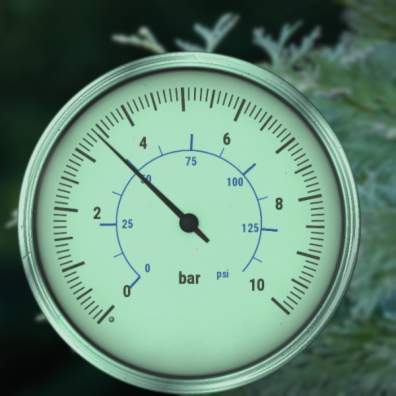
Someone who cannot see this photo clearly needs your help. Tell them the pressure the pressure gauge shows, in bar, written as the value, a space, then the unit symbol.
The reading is 3.4 bar
